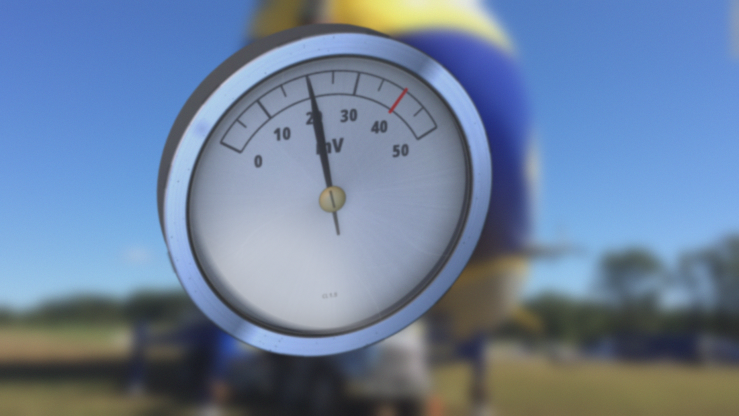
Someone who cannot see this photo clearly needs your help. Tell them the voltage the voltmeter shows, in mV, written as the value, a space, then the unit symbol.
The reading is 20 mV
